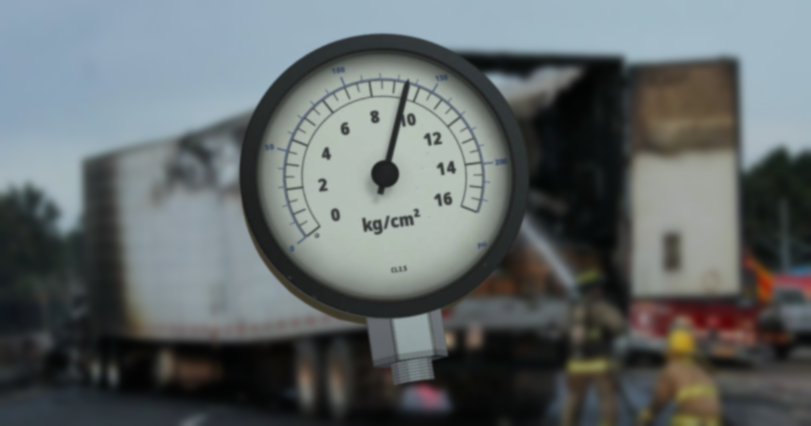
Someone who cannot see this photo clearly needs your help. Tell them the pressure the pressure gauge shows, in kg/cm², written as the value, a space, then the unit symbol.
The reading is 9.5 kg/cm²
